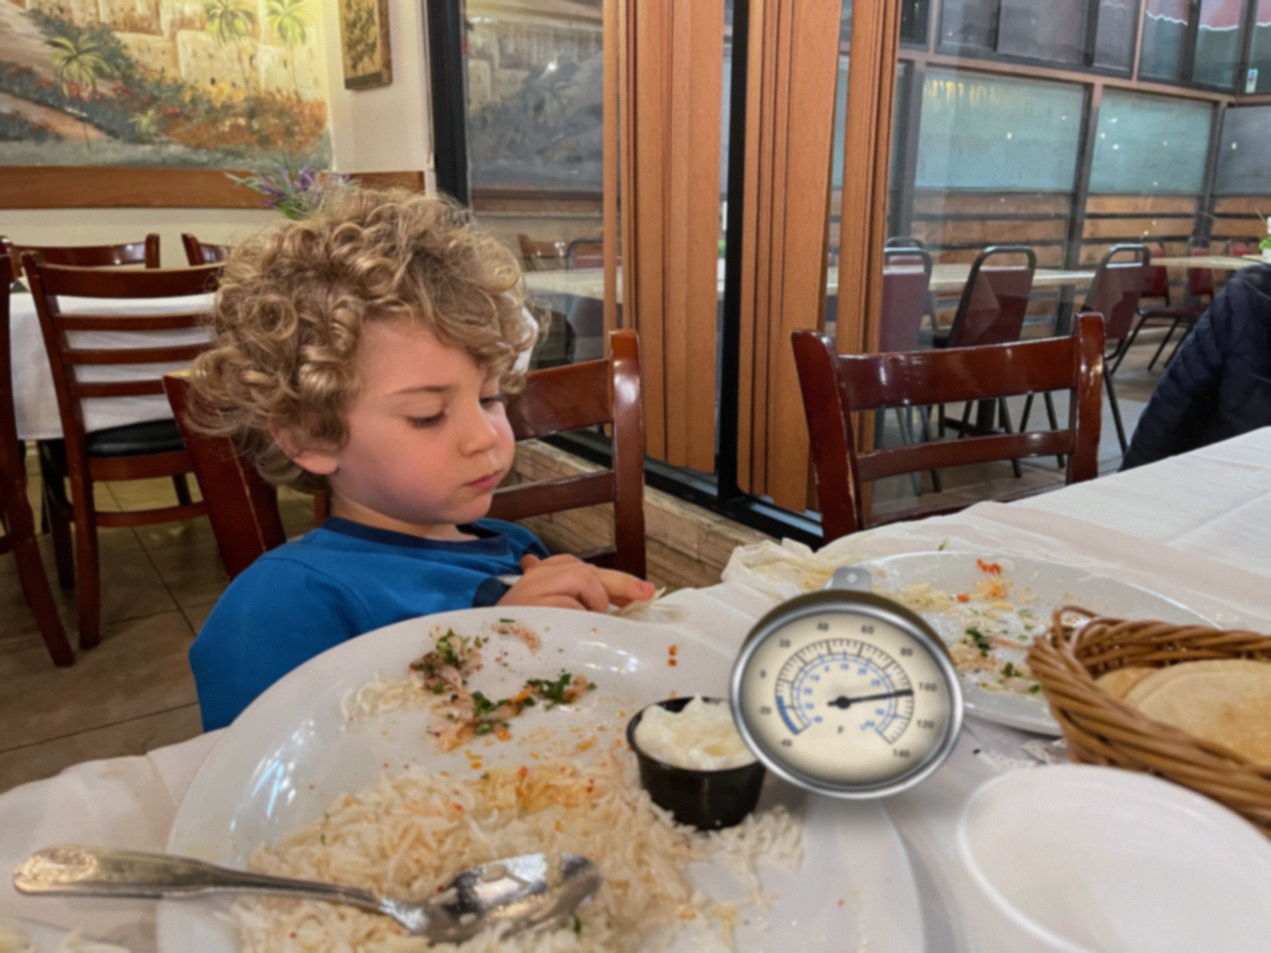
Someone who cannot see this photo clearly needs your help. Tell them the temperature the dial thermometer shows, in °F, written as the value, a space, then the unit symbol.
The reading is 100 °F
